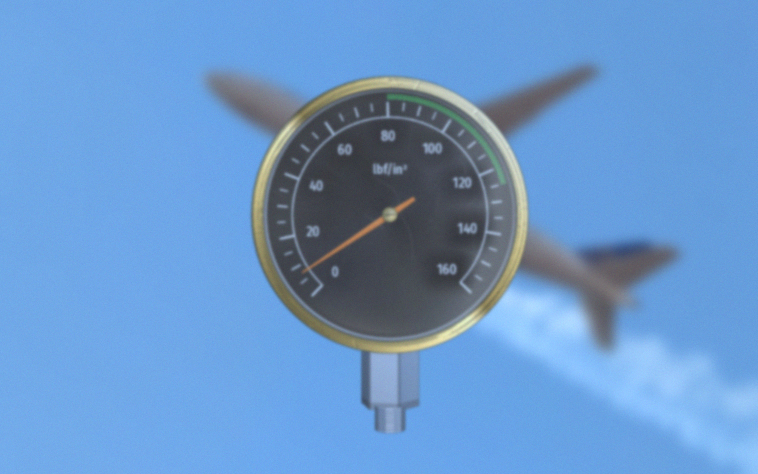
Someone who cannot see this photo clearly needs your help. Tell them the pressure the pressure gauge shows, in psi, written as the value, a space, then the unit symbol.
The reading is 7.5 psi
